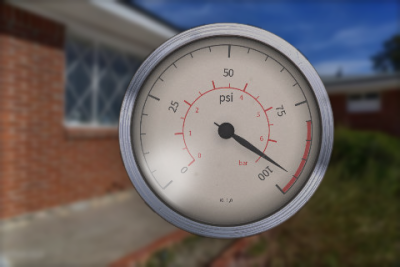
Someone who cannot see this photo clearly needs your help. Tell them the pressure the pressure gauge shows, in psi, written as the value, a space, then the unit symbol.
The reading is 95 psi
